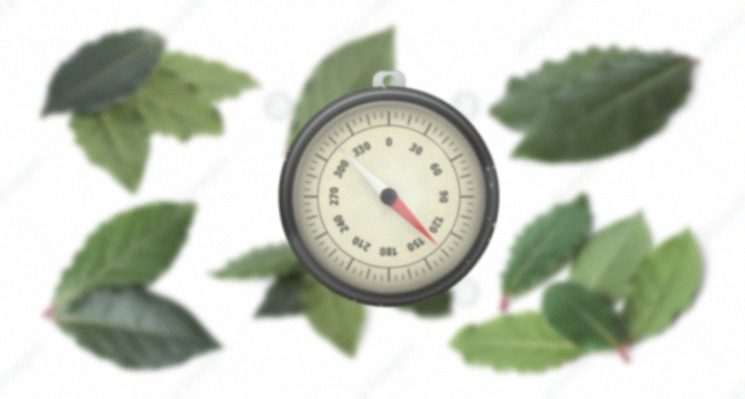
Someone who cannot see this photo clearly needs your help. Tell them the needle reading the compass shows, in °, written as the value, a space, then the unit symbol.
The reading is 135 °
